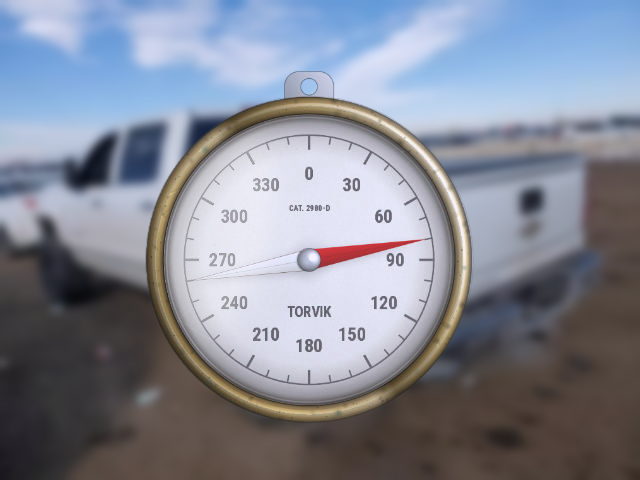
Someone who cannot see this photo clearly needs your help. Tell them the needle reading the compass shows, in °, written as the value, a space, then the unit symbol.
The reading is 80 °
